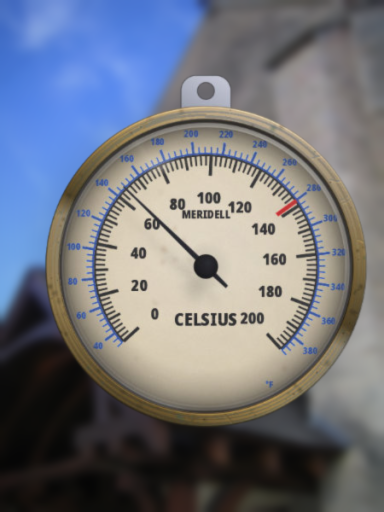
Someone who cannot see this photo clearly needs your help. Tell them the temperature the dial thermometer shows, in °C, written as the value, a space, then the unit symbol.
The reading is 64 °C
